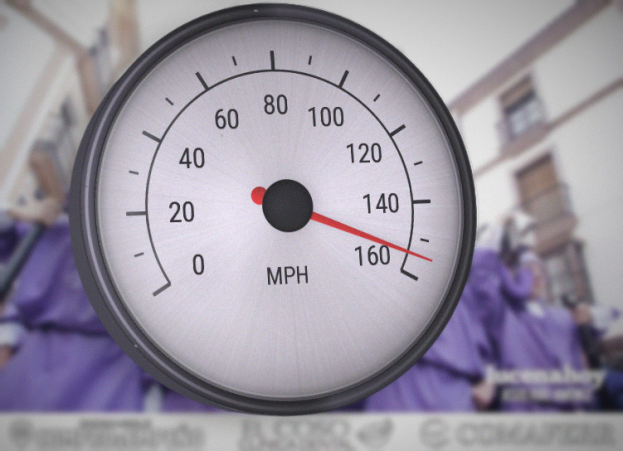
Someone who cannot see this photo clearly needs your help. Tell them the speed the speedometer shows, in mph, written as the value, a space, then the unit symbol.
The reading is 155 mph
